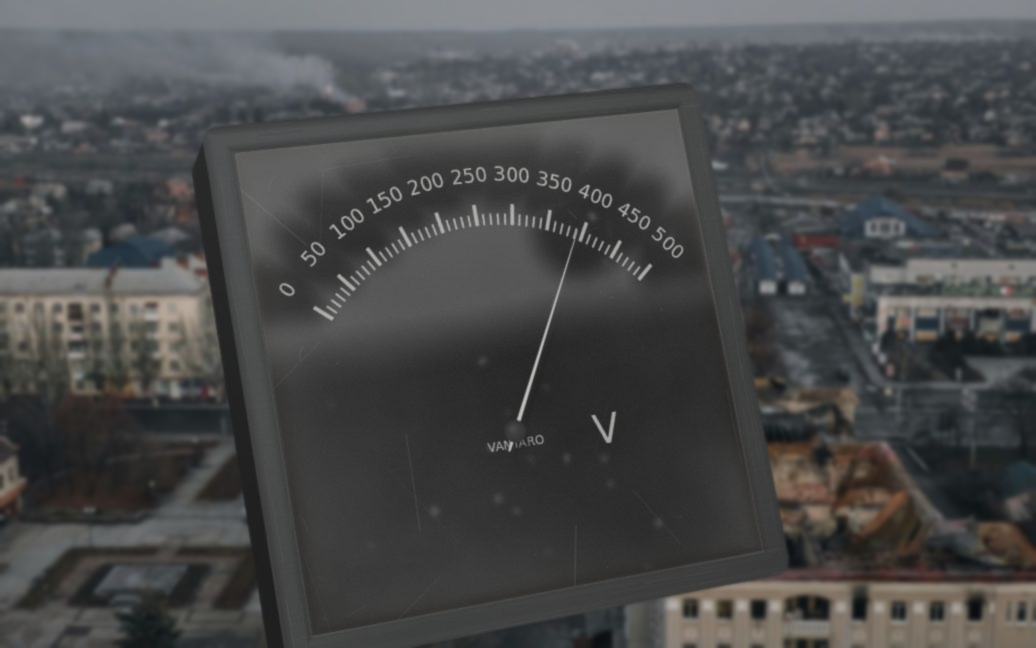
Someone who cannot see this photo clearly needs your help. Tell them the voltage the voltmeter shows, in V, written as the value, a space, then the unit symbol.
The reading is 390 V
